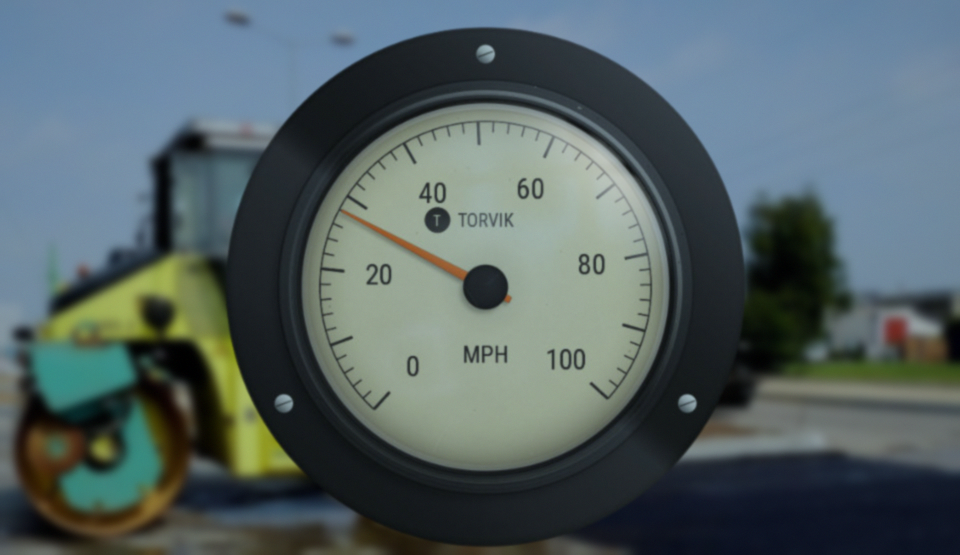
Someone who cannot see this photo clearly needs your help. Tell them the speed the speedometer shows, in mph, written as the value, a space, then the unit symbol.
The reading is 28 mph
